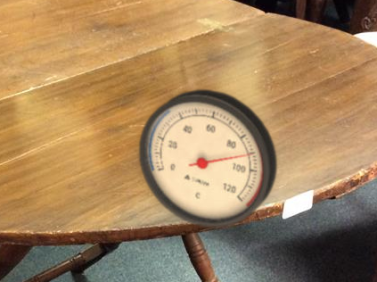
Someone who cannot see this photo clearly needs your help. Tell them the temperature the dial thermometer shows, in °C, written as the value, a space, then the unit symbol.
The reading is 90 °C
